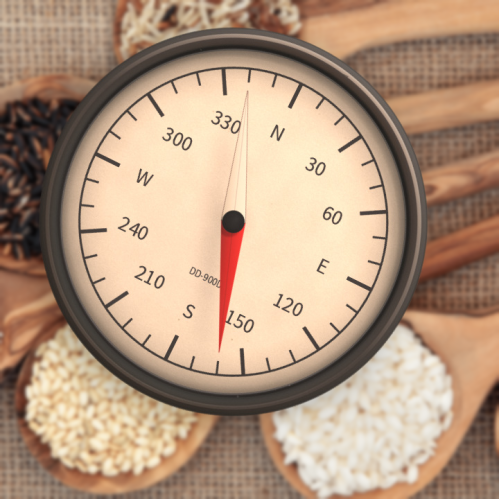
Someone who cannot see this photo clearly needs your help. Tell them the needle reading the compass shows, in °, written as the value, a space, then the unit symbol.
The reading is 160 °
